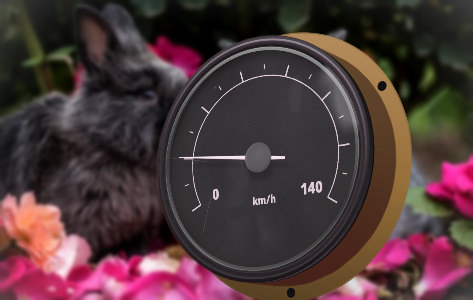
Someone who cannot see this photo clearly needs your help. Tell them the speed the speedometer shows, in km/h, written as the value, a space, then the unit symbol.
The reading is 20 km/h
